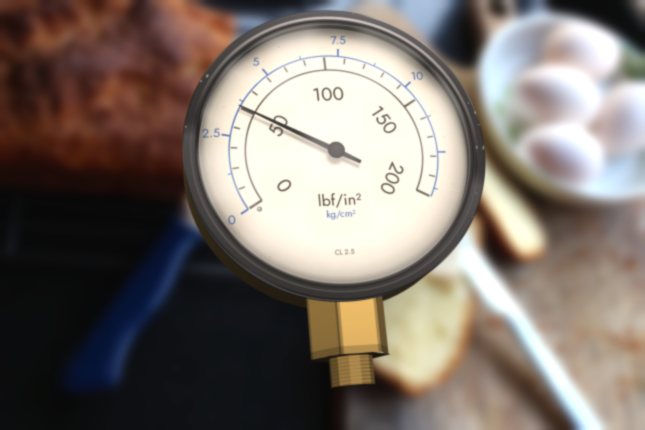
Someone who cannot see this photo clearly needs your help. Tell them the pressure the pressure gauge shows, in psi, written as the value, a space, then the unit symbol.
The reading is 50 psi
